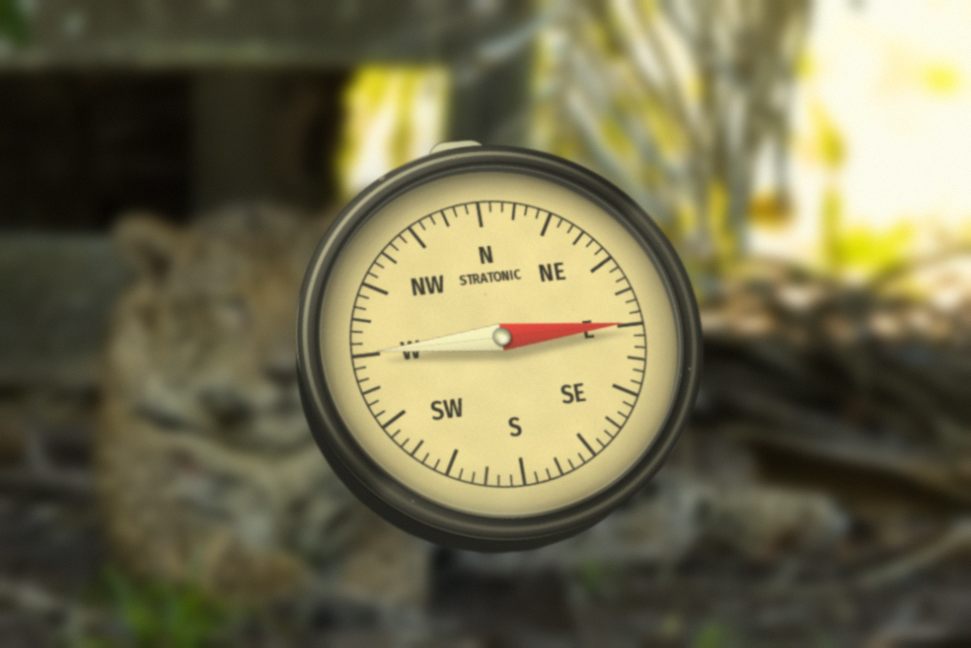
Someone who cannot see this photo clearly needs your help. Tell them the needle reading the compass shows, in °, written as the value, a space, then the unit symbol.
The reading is 90 °
